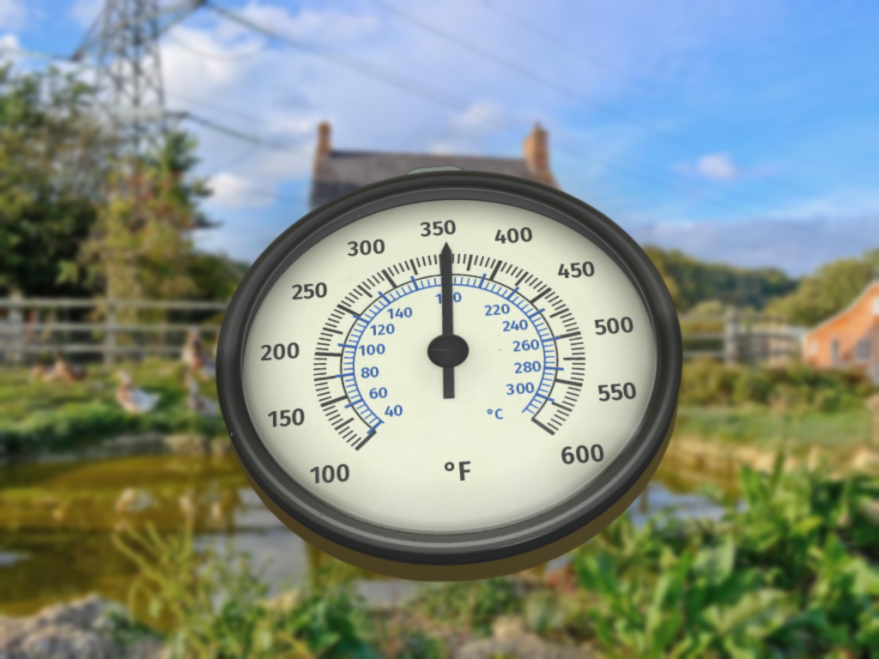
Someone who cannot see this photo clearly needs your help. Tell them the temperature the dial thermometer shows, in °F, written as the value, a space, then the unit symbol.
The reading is 355 °F
